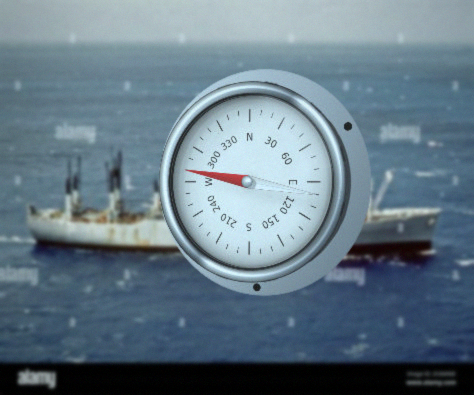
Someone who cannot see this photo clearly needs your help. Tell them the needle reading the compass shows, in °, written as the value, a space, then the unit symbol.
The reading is 280 °
